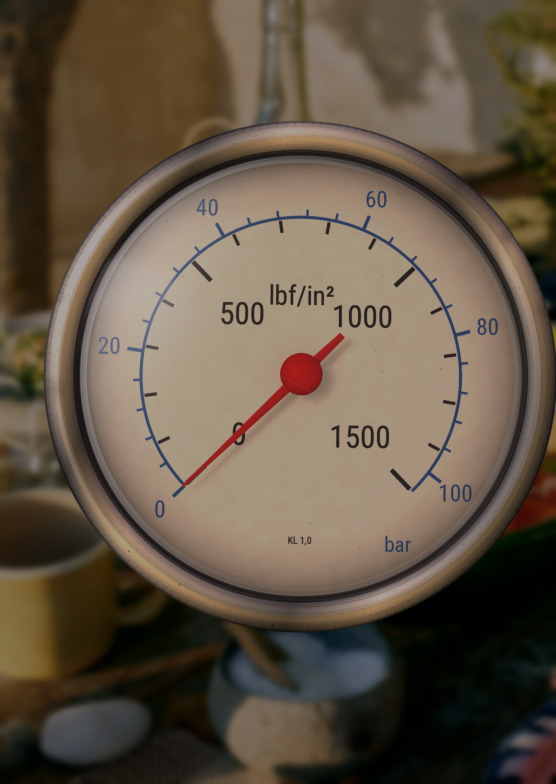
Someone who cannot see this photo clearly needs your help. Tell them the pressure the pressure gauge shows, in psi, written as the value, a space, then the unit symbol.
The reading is 0 psi
